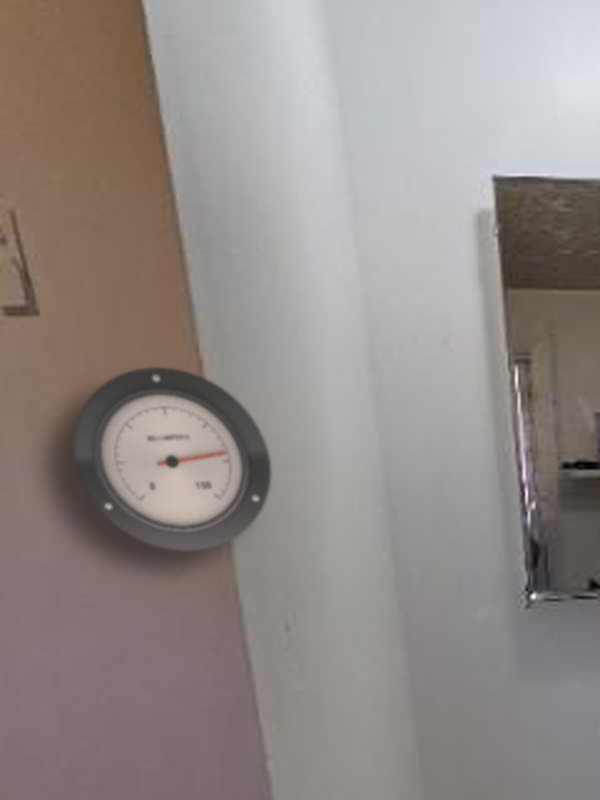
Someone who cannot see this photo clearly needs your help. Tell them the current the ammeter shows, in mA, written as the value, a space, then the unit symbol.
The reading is 120 mA
